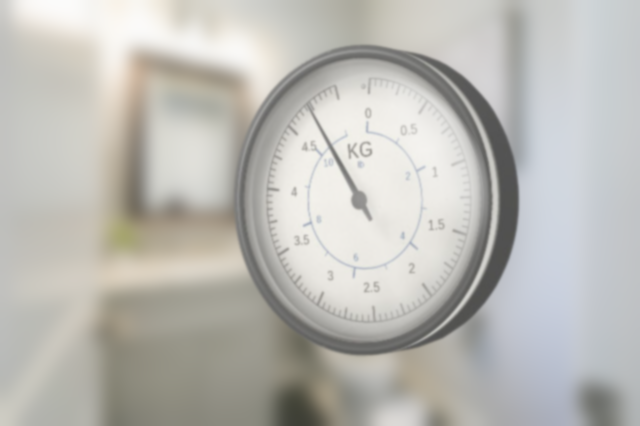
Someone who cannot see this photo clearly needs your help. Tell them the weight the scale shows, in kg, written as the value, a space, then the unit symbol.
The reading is 4.75 kg
